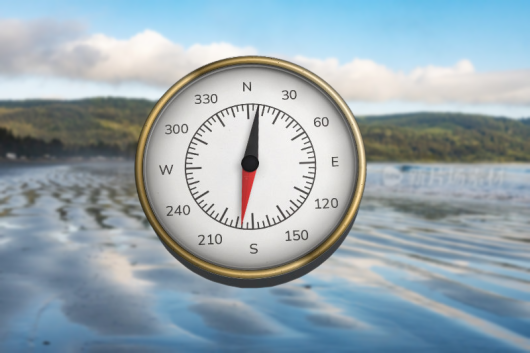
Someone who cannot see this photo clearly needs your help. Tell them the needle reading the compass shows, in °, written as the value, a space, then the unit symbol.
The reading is 190 °
